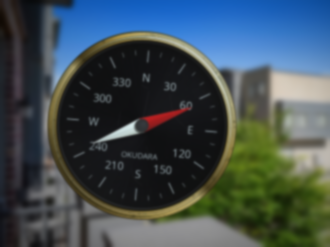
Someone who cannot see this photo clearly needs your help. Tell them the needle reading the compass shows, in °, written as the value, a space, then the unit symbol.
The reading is 65 °
